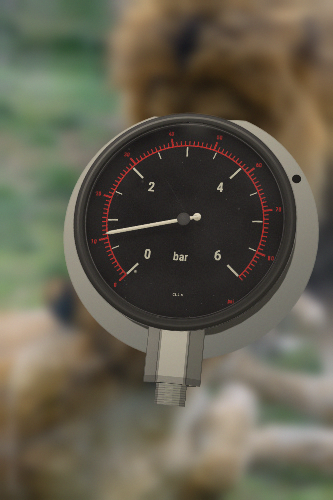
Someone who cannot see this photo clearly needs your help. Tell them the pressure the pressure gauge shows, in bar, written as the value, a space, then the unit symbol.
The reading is 0.75 bar
